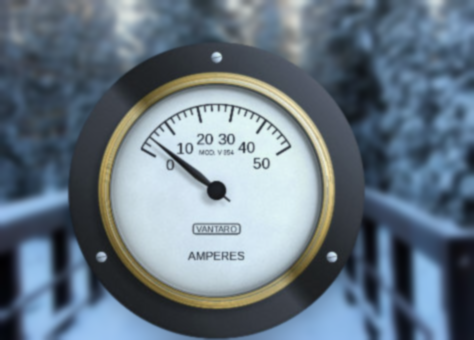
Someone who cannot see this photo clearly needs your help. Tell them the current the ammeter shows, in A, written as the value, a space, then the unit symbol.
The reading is 4 A
